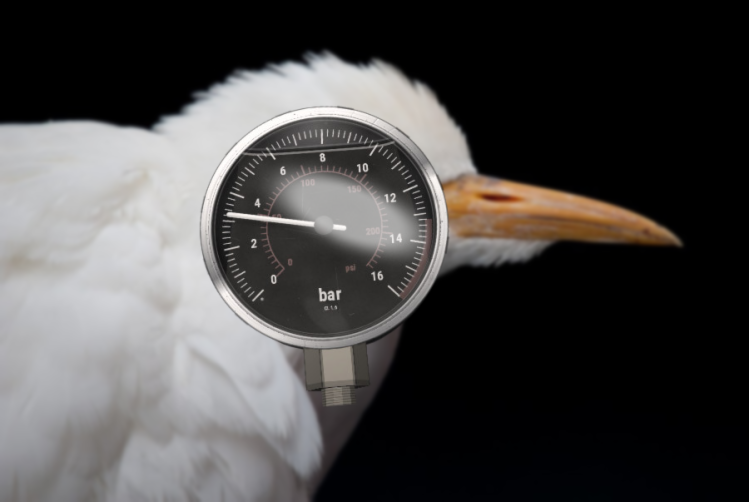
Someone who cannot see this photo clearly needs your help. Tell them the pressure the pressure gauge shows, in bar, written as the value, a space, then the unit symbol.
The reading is 3.2 bar
